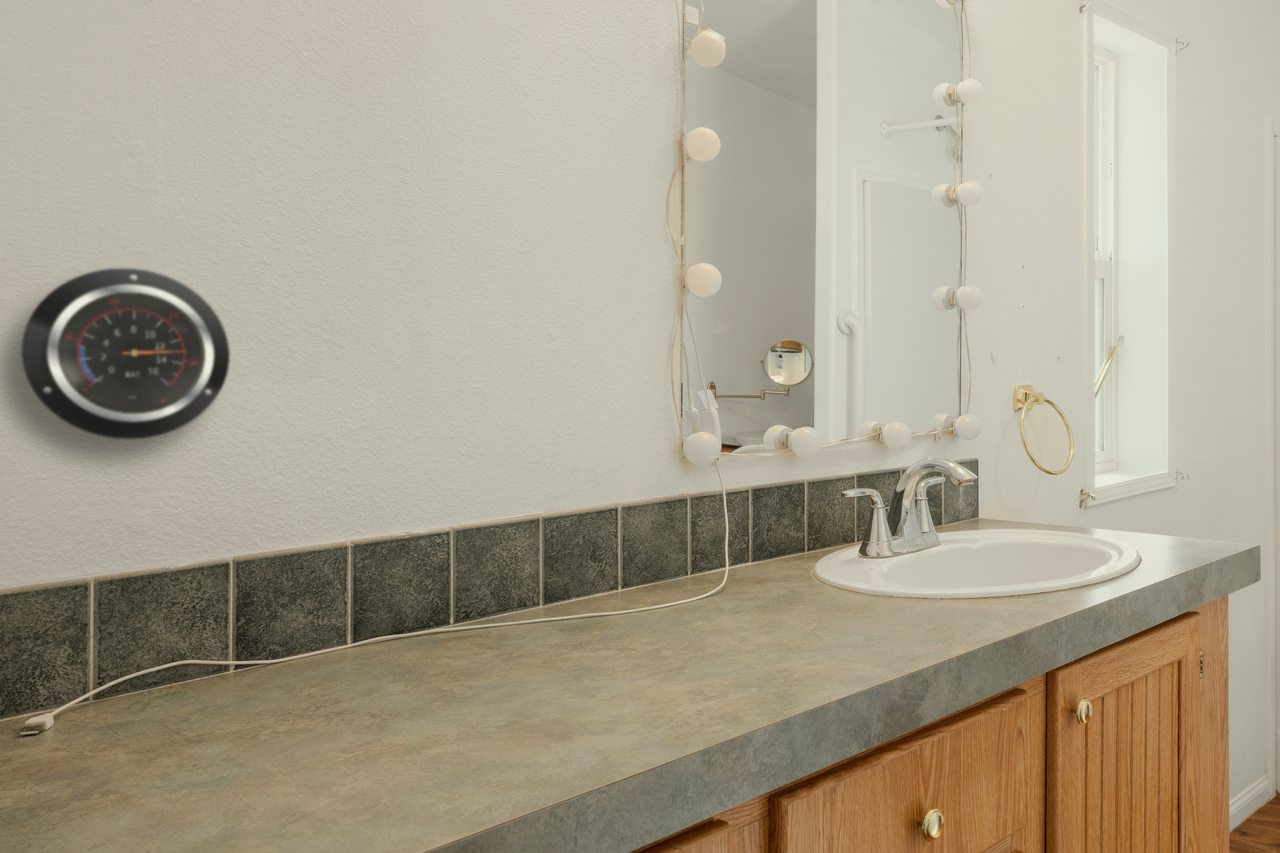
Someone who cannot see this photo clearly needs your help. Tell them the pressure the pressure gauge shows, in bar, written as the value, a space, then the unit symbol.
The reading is 13 bar
